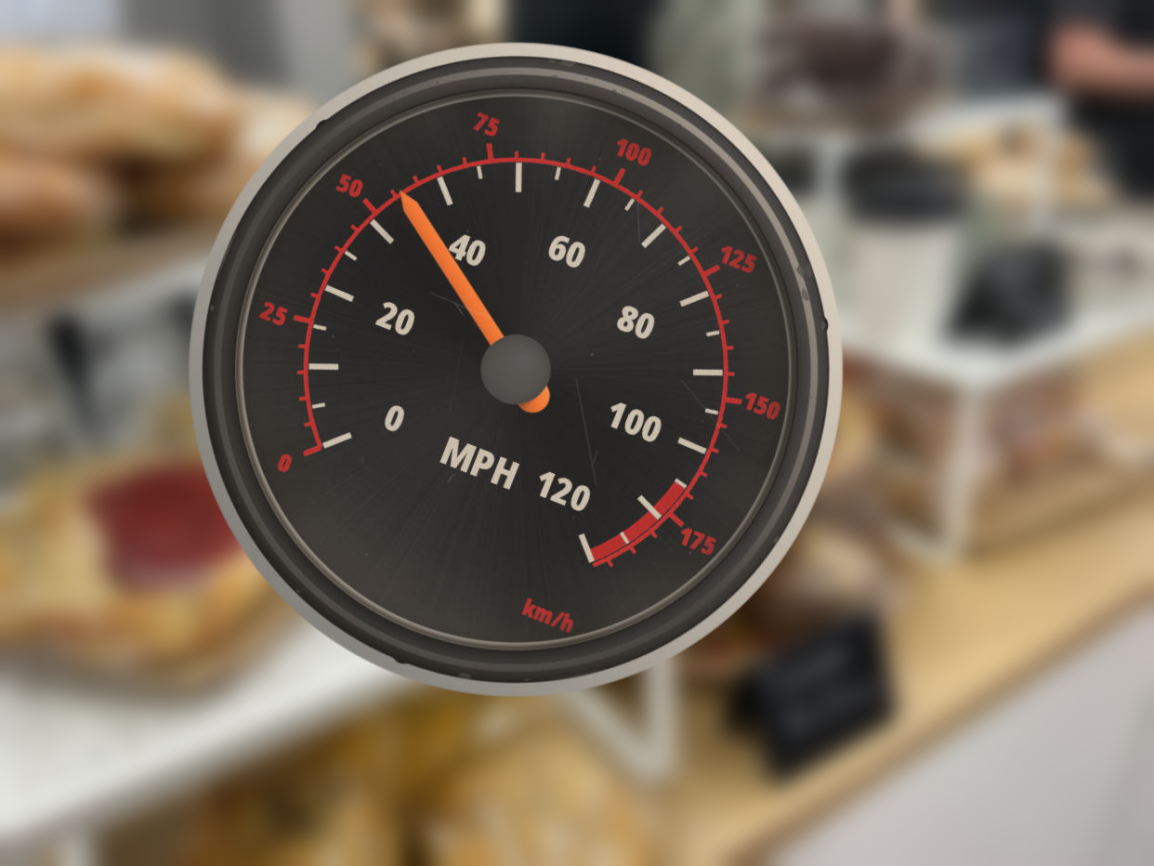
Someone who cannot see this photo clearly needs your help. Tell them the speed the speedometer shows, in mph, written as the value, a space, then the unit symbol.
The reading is 35 mph
